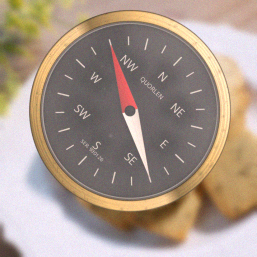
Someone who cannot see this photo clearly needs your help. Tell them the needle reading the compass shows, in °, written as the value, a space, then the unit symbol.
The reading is 300 °
